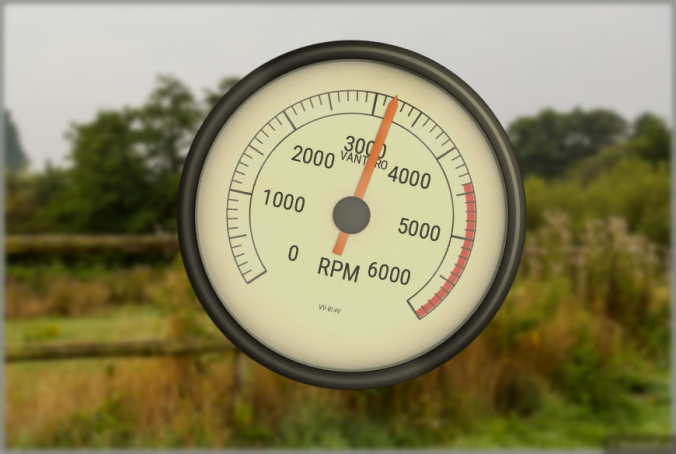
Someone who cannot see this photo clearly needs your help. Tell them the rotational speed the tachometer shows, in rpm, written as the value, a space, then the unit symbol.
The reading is 3200 rpm
